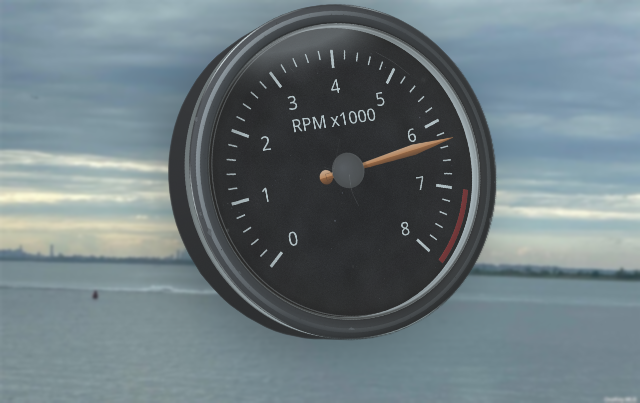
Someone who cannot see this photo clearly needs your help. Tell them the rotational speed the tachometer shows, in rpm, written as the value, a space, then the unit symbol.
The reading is 6300 rpm
